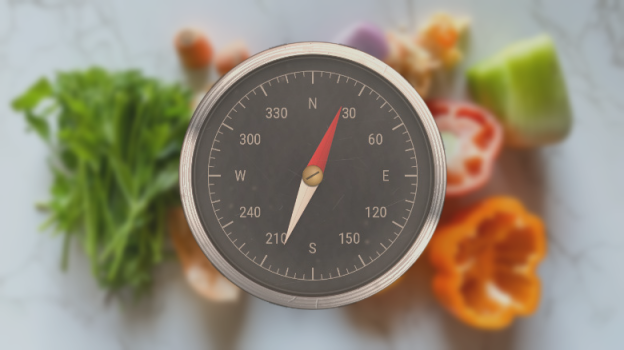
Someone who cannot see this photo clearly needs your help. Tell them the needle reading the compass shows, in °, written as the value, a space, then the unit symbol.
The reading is 22.5 °
